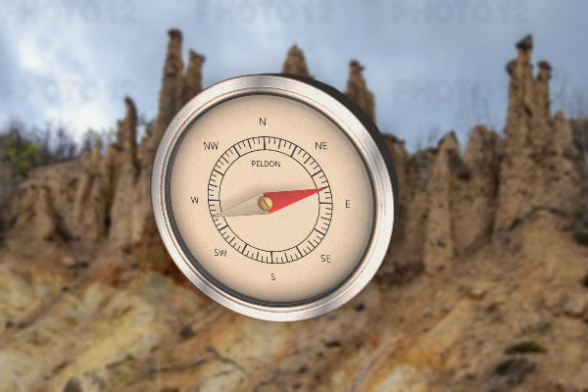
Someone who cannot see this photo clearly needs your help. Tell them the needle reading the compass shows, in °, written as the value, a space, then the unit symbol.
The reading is 75 °
